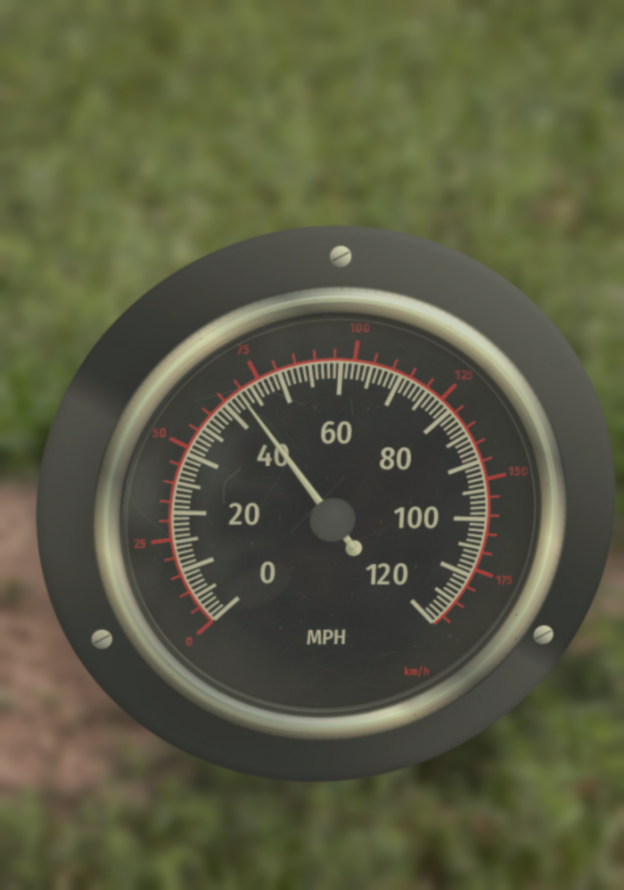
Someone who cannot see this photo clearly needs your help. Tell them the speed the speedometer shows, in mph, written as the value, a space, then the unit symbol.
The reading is 43 mph
